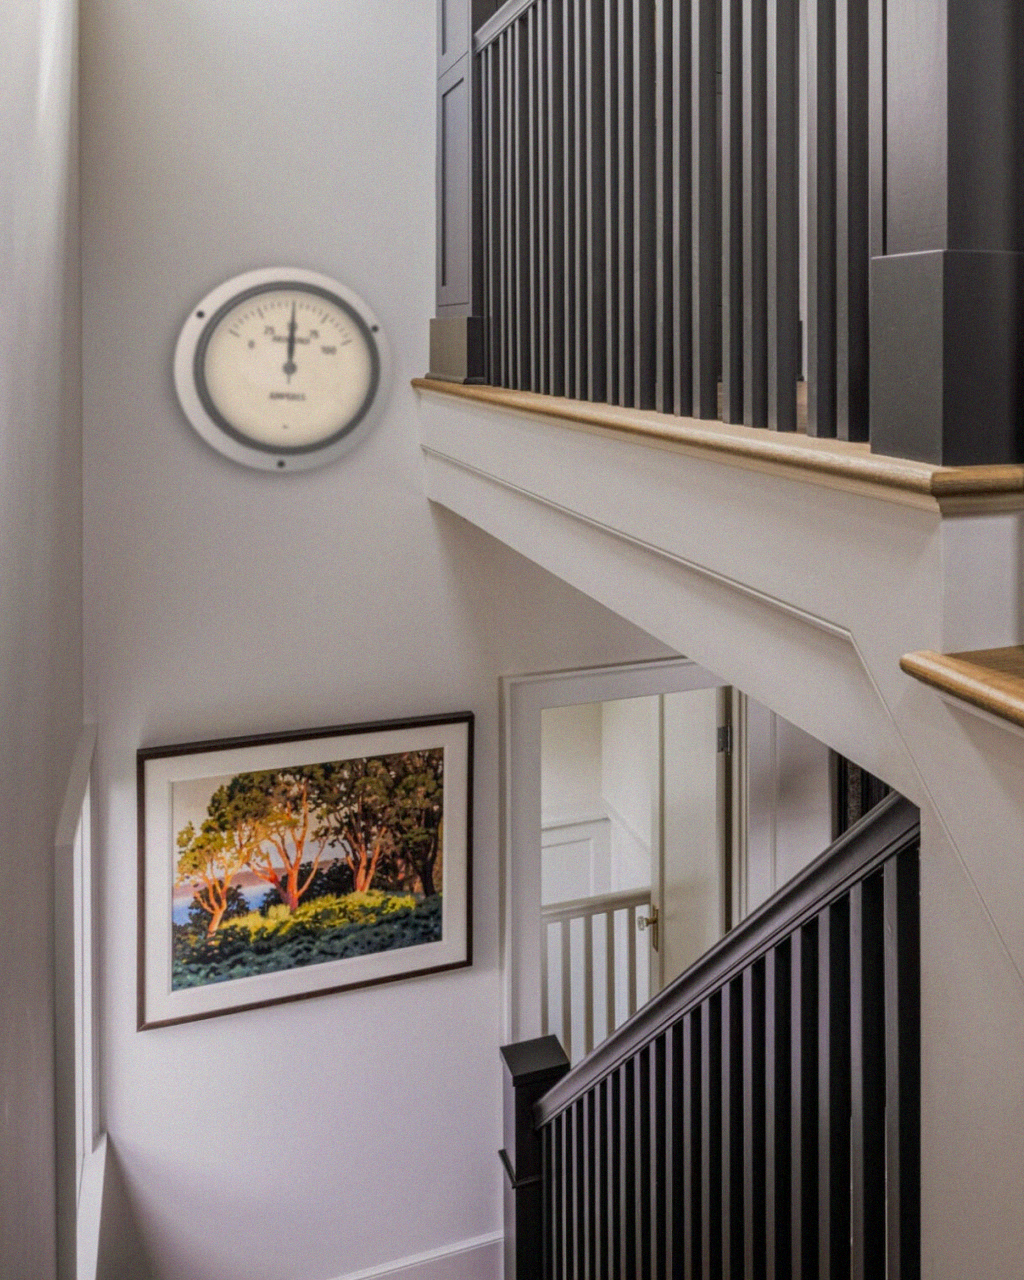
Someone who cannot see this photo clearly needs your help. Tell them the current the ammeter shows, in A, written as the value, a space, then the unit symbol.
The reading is 50 A
